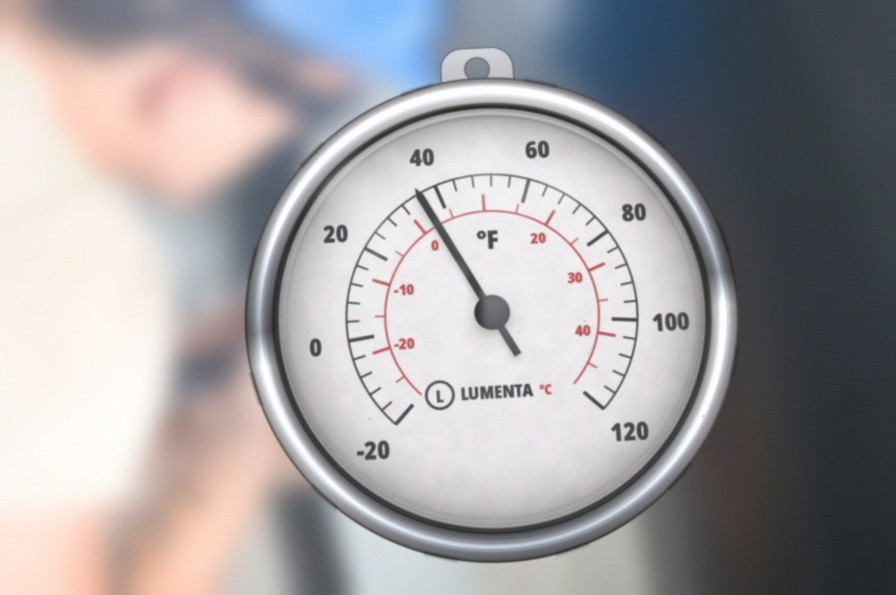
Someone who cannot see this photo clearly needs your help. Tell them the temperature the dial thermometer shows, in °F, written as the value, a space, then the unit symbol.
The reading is 36 °F
